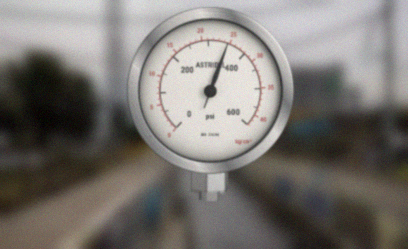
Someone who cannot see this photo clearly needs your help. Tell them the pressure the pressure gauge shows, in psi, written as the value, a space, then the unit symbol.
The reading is 350 psi
